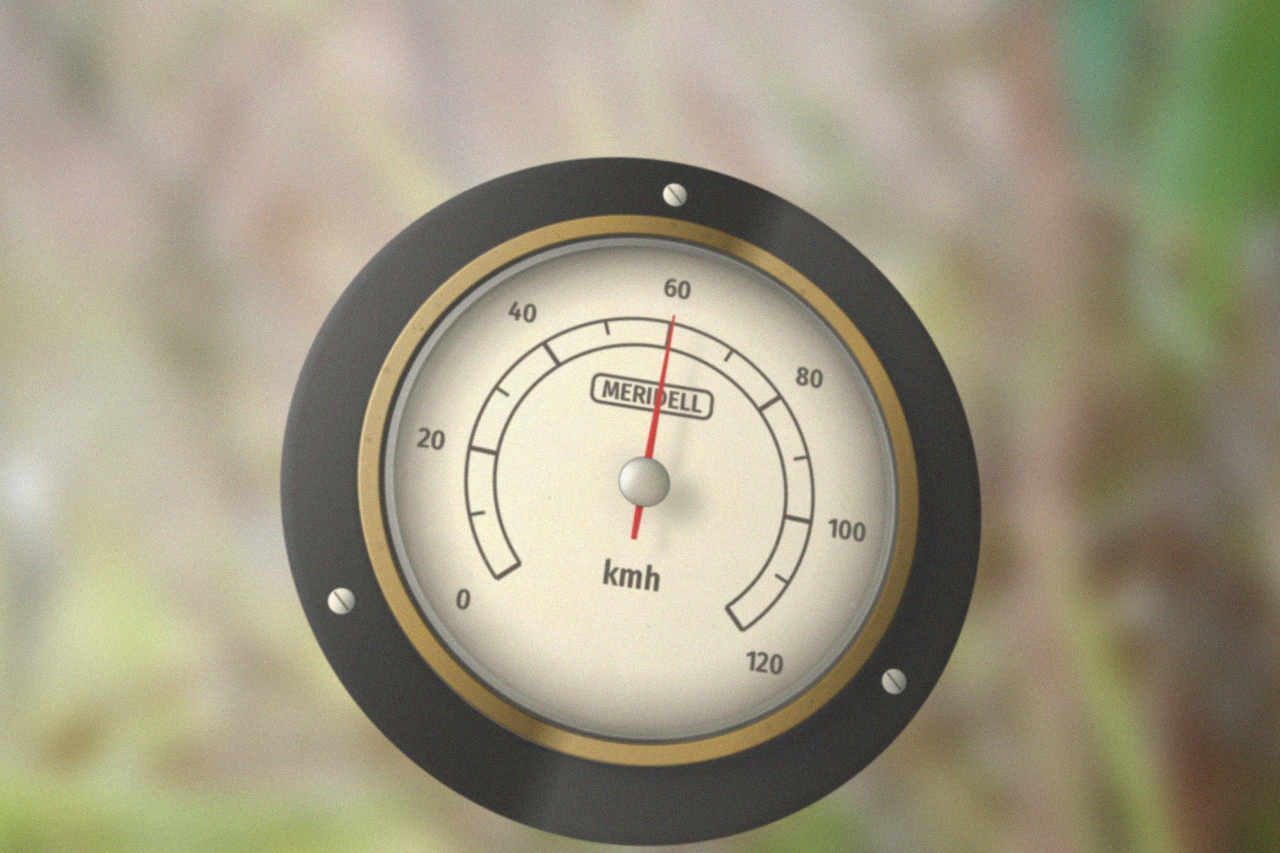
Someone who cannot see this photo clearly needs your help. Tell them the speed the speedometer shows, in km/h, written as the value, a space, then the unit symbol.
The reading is 60 km/h
